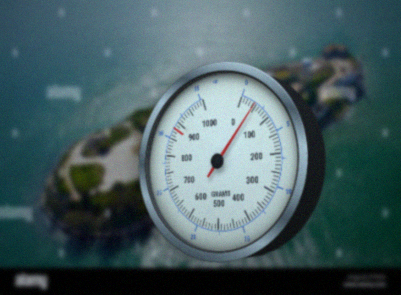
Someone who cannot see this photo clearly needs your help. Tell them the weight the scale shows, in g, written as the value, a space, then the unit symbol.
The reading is 50 g
